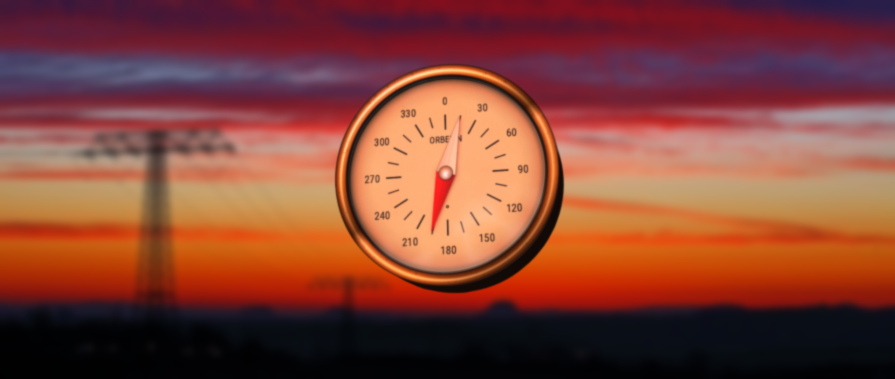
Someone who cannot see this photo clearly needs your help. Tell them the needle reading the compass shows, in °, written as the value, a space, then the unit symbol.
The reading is 195 °
